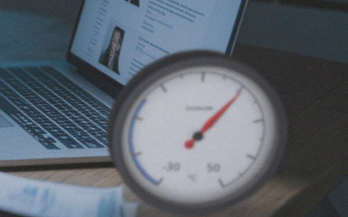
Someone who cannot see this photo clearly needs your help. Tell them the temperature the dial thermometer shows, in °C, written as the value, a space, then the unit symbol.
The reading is 20 °C
